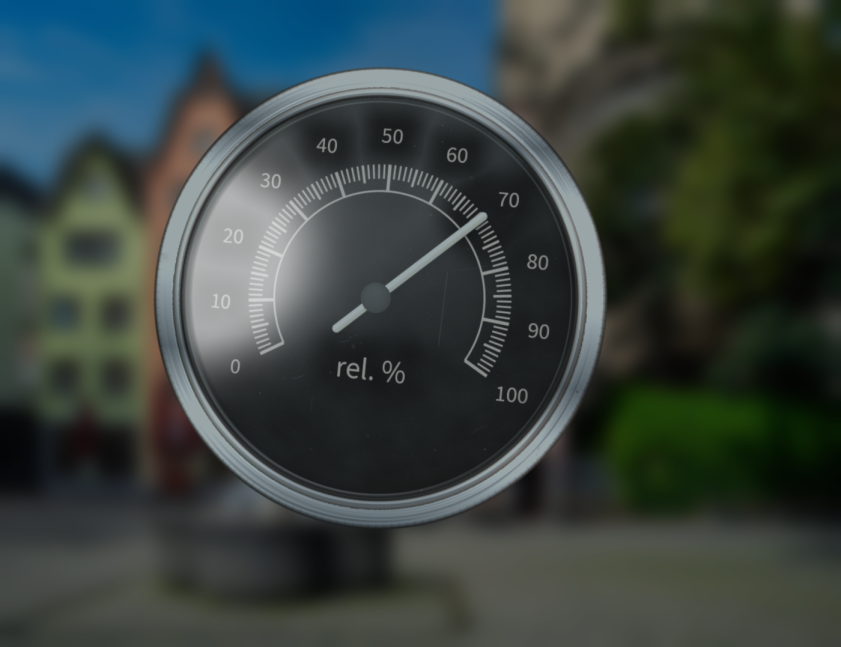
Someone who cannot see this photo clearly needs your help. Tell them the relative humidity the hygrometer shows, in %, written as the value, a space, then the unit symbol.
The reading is 70 %
